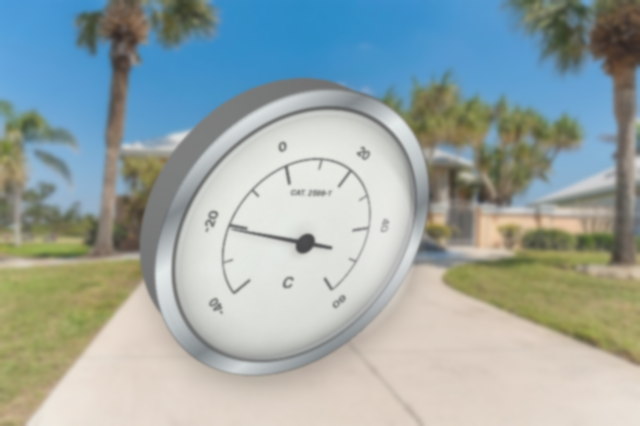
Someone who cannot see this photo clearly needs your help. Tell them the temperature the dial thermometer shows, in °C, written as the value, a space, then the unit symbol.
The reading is -20 °C
